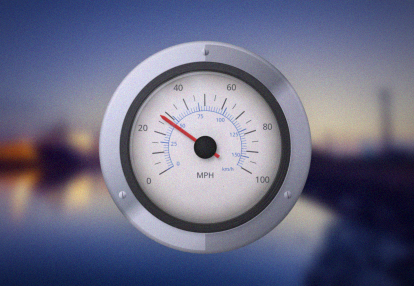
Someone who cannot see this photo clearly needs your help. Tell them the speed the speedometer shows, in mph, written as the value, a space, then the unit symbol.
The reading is 27.5 mph
